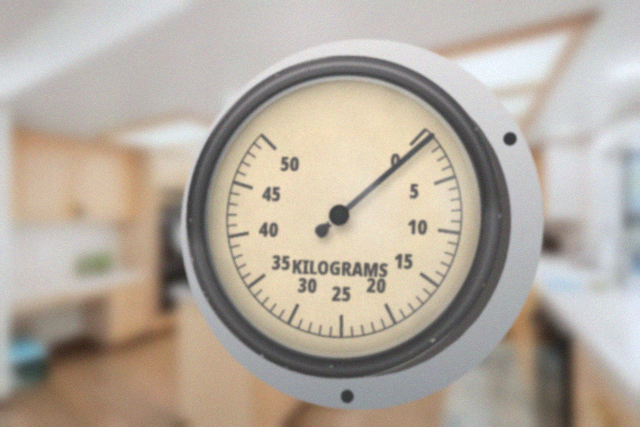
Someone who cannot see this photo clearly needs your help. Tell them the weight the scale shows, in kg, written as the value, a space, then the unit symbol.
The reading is 1 kg
